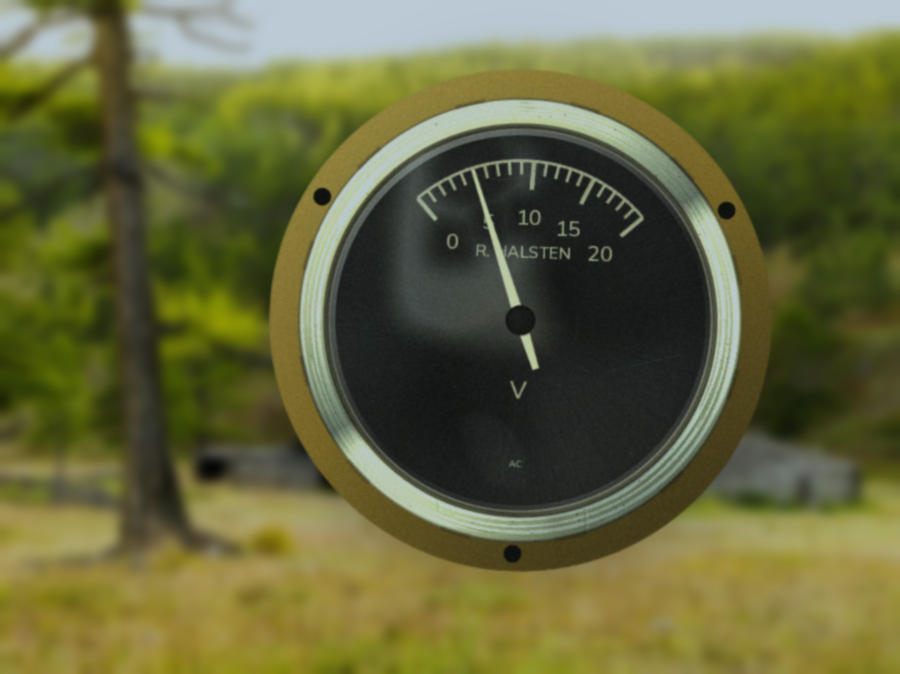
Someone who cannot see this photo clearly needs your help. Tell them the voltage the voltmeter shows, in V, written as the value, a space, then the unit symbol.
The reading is 5 V
